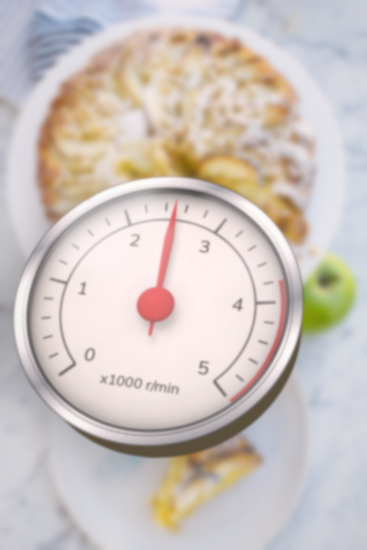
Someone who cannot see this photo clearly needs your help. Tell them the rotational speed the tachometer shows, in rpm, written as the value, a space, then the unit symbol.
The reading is 2500 rpm
